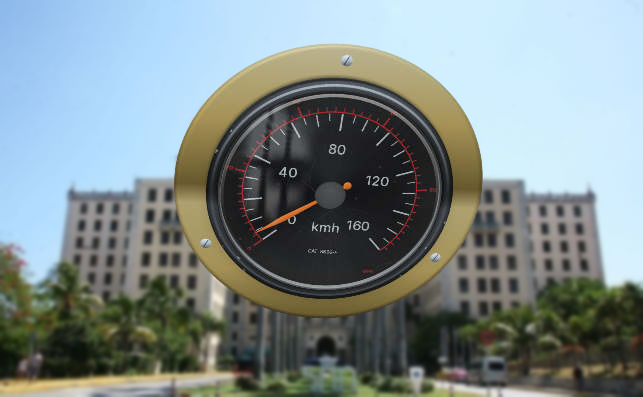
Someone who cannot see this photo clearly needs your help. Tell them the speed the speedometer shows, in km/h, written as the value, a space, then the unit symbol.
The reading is 5 km/h
